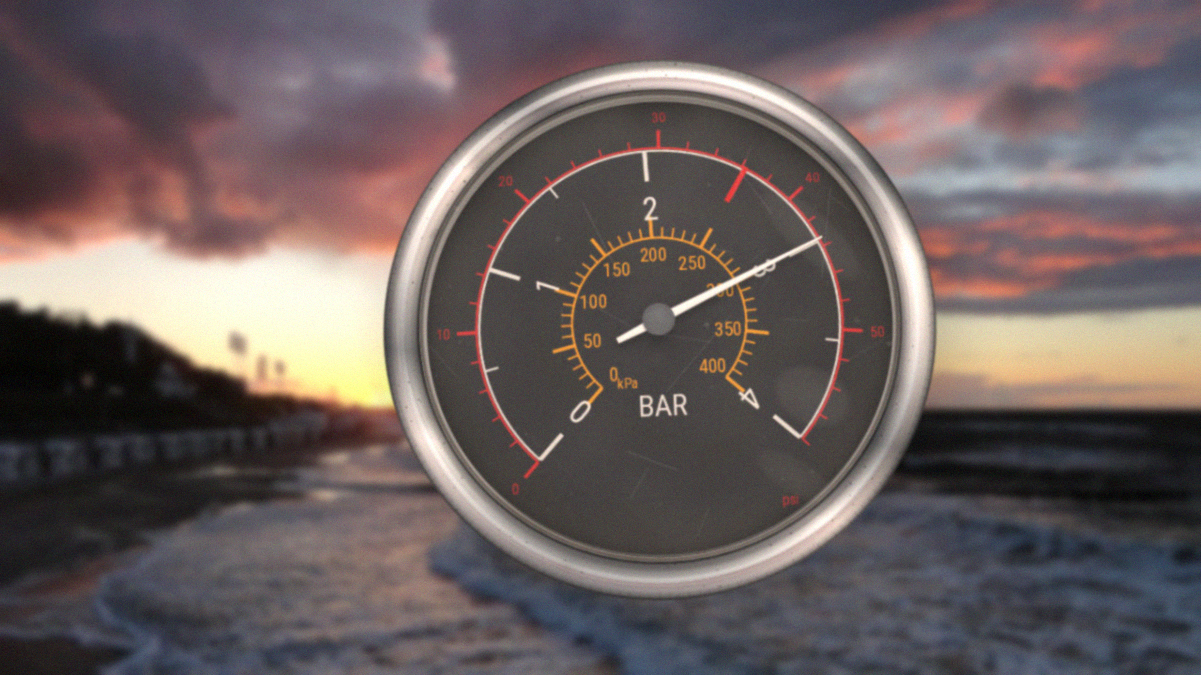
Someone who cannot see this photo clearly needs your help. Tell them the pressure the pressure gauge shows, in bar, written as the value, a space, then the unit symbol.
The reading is 3 bar
